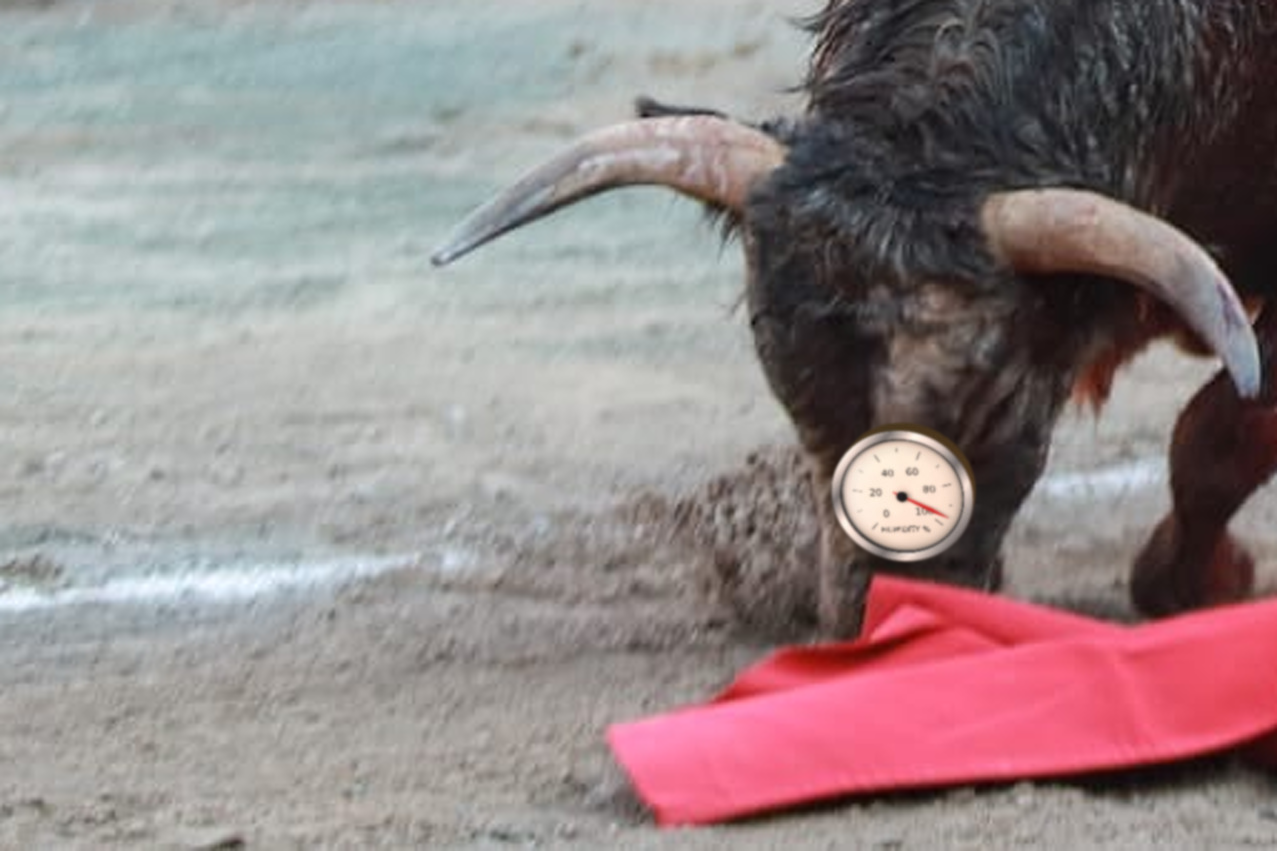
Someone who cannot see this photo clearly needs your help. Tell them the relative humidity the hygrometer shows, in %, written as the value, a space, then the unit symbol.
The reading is 95 %
